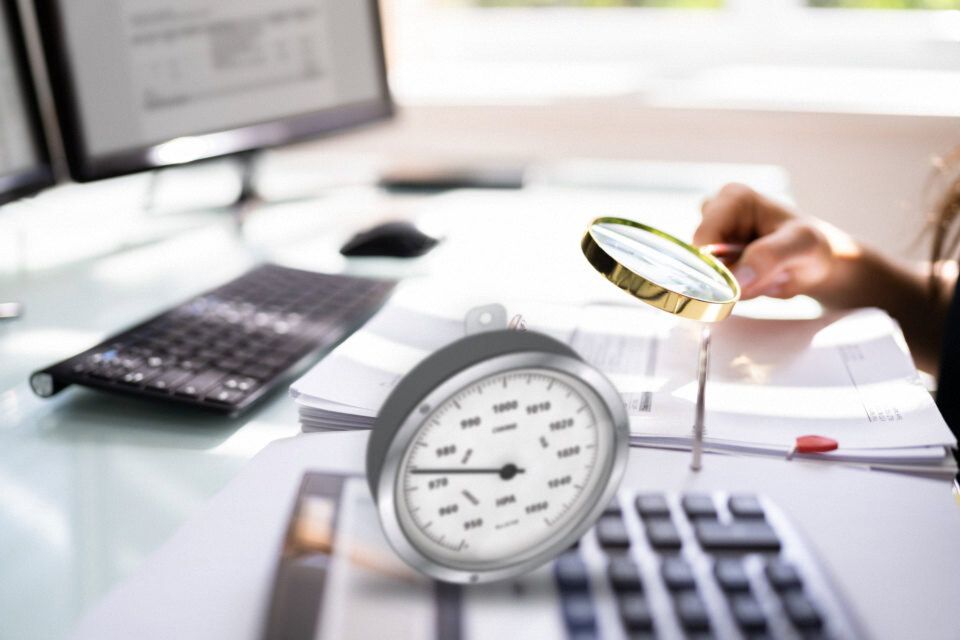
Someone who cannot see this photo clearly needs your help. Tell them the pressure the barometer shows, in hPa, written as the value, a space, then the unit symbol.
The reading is 975 hPa
